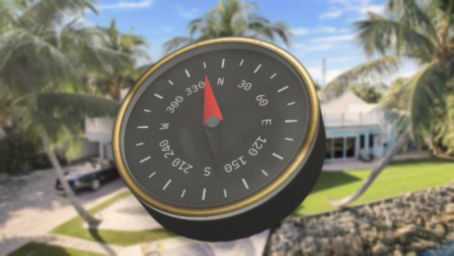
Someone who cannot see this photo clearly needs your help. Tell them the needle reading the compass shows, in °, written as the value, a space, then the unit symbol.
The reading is 345 °
